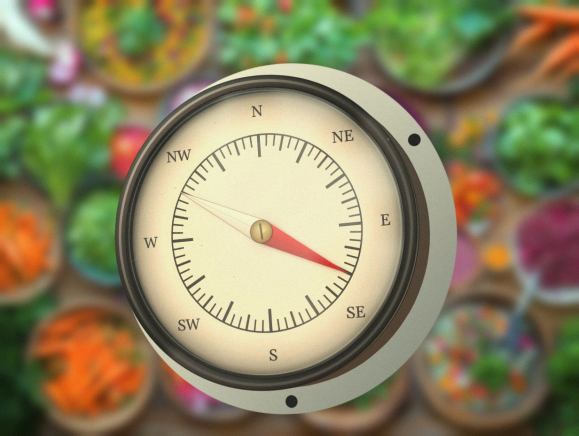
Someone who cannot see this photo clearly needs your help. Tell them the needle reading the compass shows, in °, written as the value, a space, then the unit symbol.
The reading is 120 °
